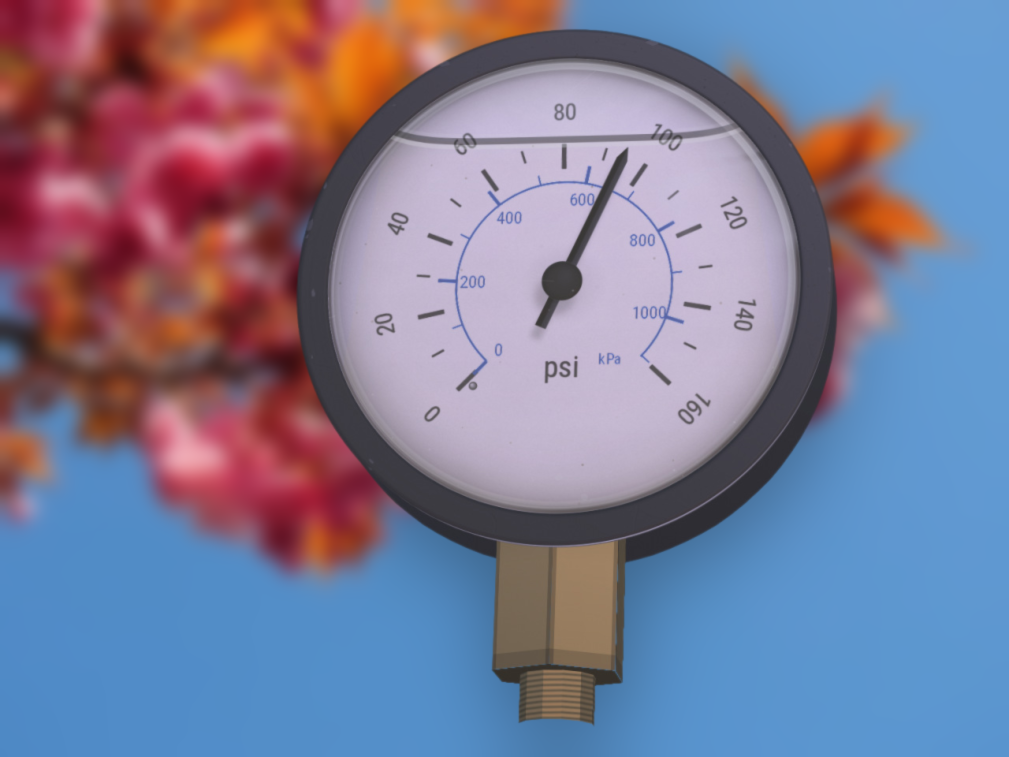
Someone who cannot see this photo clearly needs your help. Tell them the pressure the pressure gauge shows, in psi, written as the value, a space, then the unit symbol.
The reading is 95 psi
